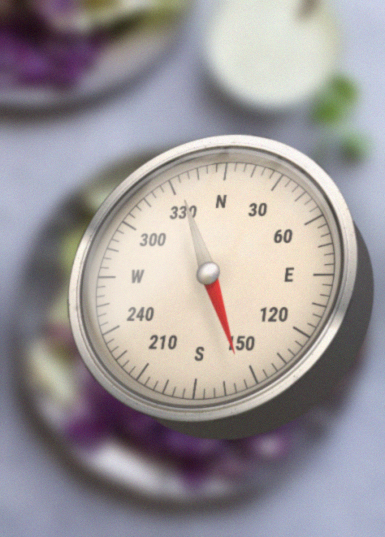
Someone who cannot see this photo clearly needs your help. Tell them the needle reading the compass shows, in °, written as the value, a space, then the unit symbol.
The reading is 155 °
